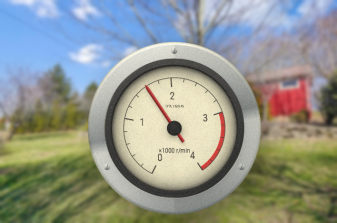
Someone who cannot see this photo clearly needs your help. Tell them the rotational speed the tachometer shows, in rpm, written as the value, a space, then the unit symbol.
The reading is 1600 rpm
